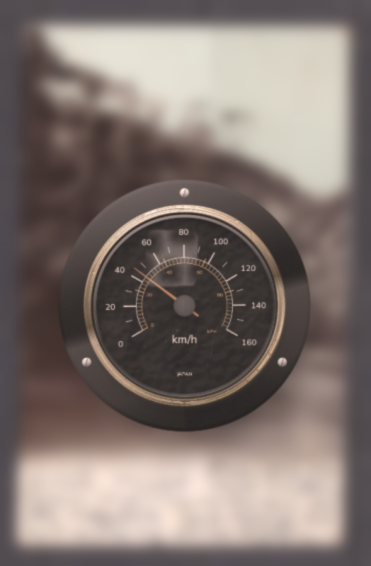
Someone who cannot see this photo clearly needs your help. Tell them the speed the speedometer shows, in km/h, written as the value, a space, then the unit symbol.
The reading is 45 km/h
